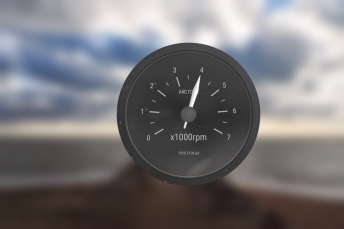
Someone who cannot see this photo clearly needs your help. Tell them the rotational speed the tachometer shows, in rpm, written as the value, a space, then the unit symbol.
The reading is 4000 rpm
